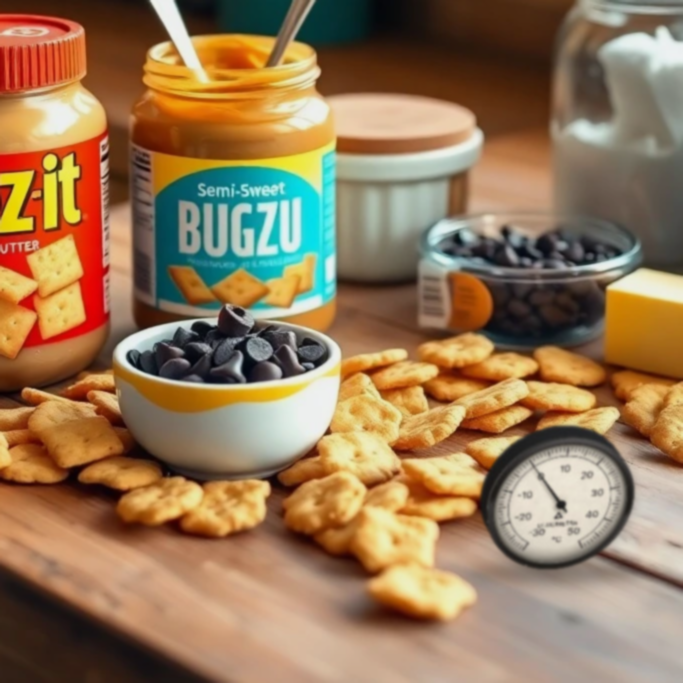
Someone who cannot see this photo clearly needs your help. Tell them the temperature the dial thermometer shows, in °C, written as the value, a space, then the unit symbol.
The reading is 0 °C
